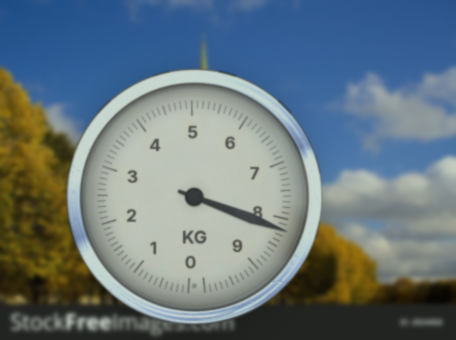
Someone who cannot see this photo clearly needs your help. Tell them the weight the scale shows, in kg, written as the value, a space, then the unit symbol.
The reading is 8.2 kg
